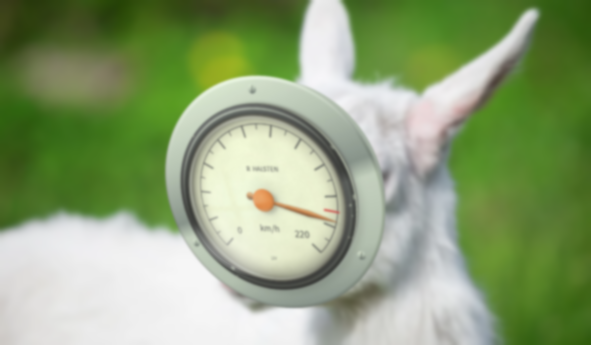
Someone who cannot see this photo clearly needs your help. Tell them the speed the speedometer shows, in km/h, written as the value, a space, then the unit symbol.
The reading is 195 km/h
